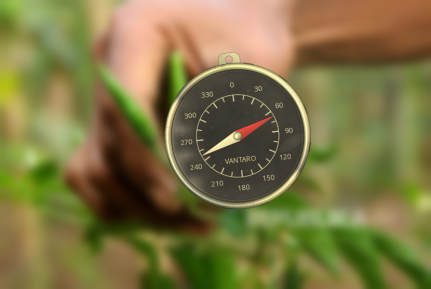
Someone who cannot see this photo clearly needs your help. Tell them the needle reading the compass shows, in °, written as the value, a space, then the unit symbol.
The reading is 67.5 °
